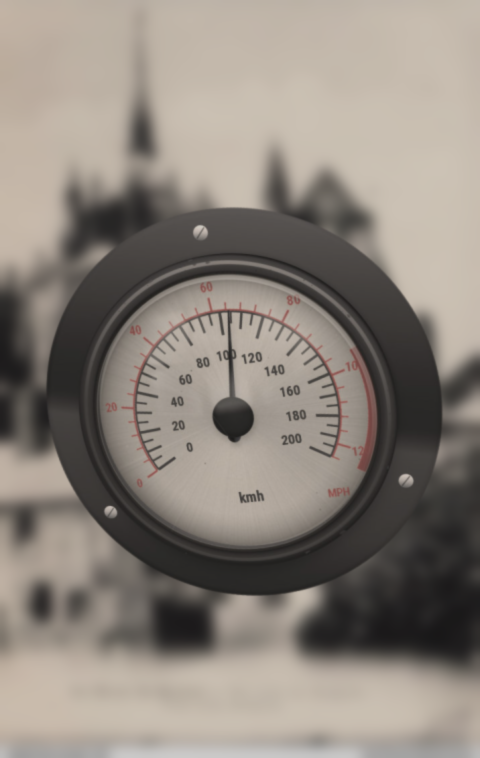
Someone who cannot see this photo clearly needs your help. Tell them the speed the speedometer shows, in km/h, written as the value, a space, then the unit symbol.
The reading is 105 km/h
